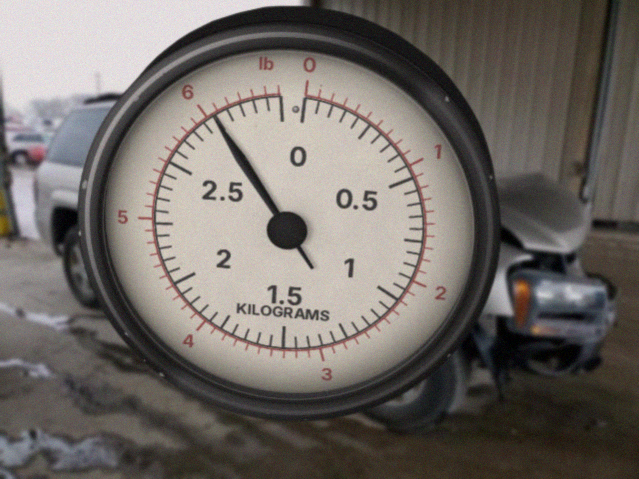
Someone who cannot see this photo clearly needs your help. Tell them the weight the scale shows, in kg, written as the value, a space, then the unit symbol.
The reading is 2.75 kg
